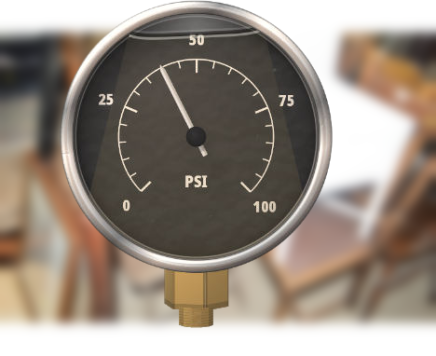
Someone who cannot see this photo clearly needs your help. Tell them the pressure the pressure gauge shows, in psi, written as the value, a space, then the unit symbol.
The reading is 40 psi
